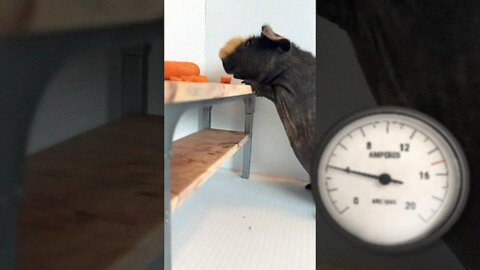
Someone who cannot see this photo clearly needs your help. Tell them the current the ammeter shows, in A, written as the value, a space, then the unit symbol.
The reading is 4 A
